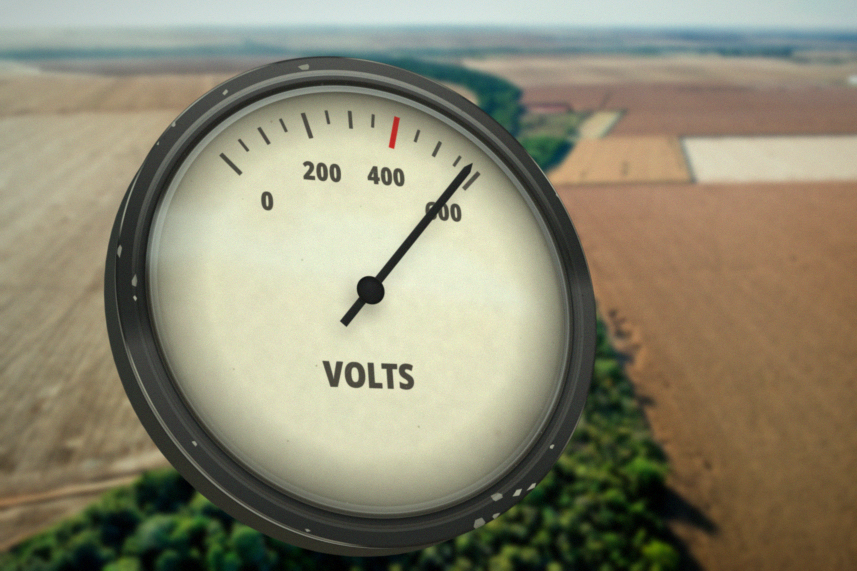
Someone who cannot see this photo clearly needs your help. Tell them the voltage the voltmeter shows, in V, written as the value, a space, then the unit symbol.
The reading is 575 V
